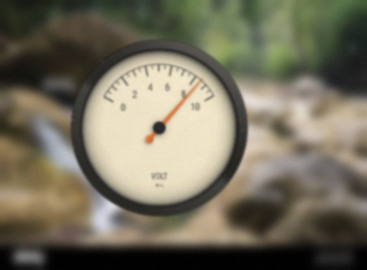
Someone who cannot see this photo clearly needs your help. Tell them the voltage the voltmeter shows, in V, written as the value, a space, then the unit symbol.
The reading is 8.5 V
